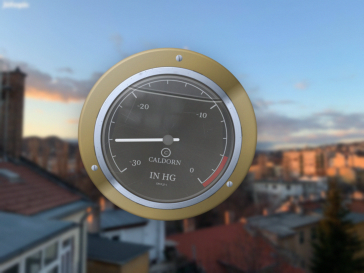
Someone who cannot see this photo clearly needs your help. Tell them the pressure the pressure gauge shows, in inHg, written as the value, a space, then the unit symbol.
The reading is -26 inHg
